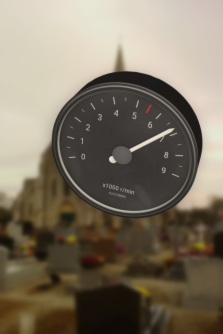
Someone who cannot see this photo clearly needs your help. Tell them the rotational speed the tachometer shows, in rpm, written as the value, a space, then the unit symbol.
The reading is 6750 rpm
